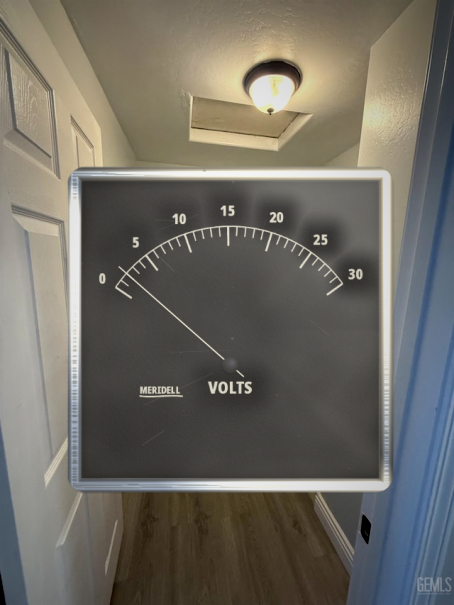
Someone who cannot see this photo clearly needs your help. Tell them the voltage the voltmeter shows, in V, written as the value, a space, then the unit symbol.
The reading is 2 V
